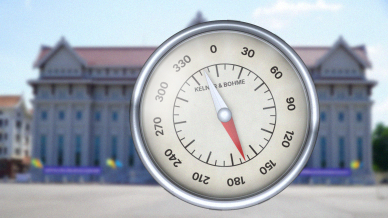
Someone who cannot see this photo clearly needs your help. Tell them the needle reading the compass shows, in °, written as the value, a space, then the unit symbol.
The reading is 165 °
